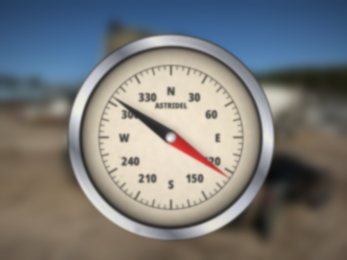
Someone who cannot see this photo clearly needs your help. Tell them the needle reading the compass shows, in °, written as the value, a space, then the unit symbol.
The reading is 125 °
